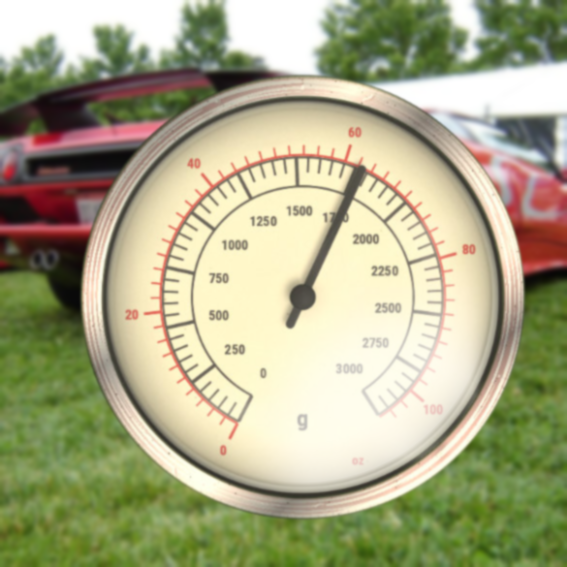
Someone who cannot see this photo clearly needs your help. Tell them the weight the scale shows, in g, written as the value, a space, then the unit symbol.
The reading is 1775 g
